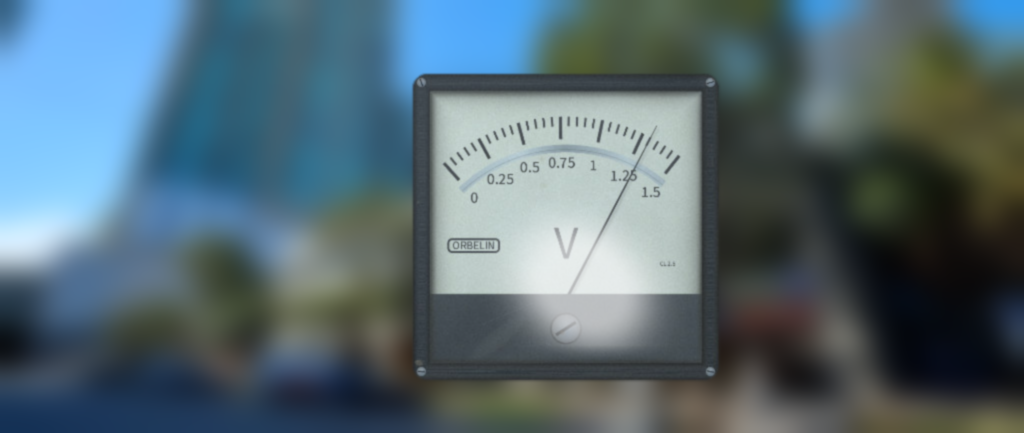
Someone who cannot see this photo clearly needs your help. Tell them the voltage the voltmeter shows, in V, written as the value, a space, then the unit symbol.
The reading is 1.3 V
